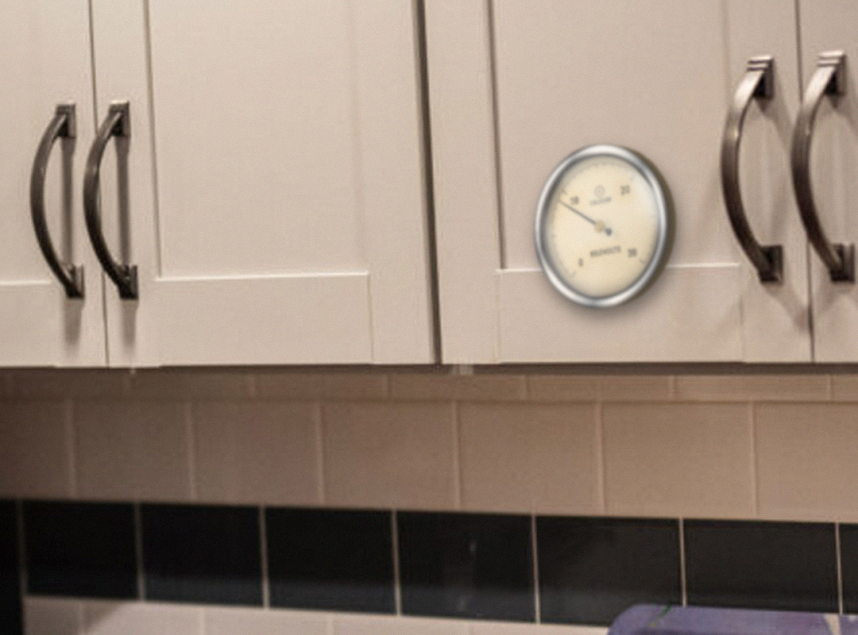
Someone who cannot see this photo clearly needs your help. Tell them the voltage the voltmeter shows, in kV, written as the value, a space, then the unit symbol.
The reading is 9 kV
